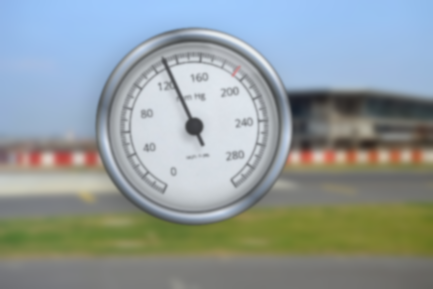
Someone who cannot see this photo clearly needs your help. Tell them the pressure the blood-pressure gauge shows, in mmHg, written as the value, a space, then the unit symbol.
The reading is 130 mmHg
